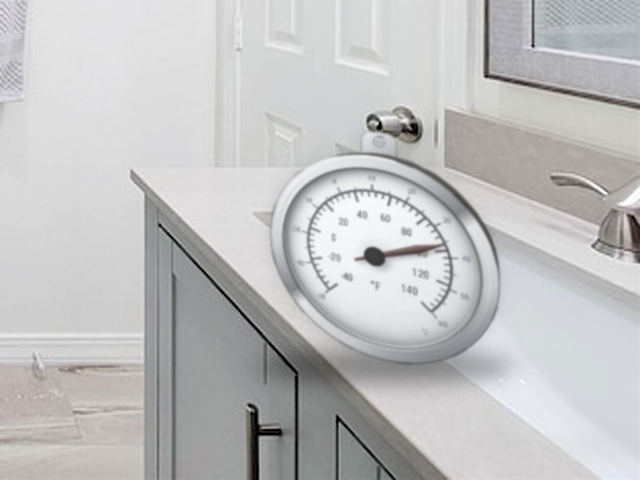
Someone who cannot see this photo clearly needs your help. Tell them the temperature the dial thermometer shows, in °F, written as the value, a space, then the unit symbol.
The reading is 96 °F
